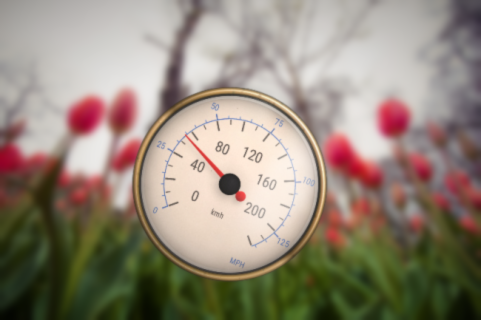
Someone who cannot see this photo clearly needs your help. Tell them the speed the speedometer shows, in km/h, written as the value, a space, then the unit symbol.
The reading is 55 km/h
